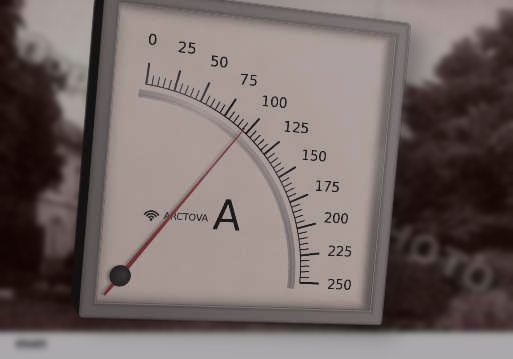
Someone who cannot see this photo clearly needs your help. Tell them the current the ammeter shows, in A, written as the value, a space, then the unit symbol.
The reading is 95 A
